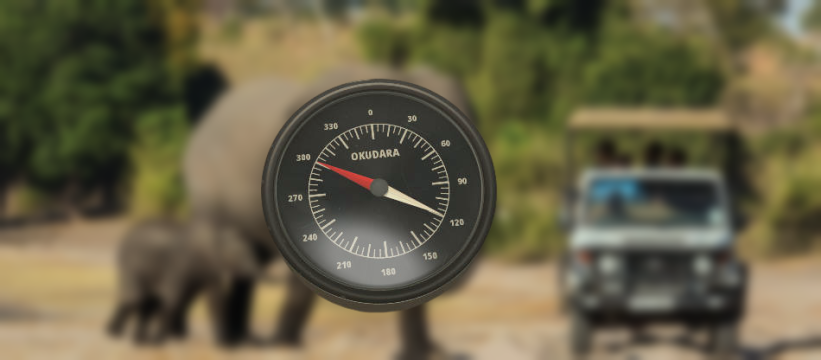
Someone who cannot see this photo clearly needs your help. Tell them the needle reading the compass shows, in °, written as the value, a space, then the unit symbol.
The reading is 300 °
